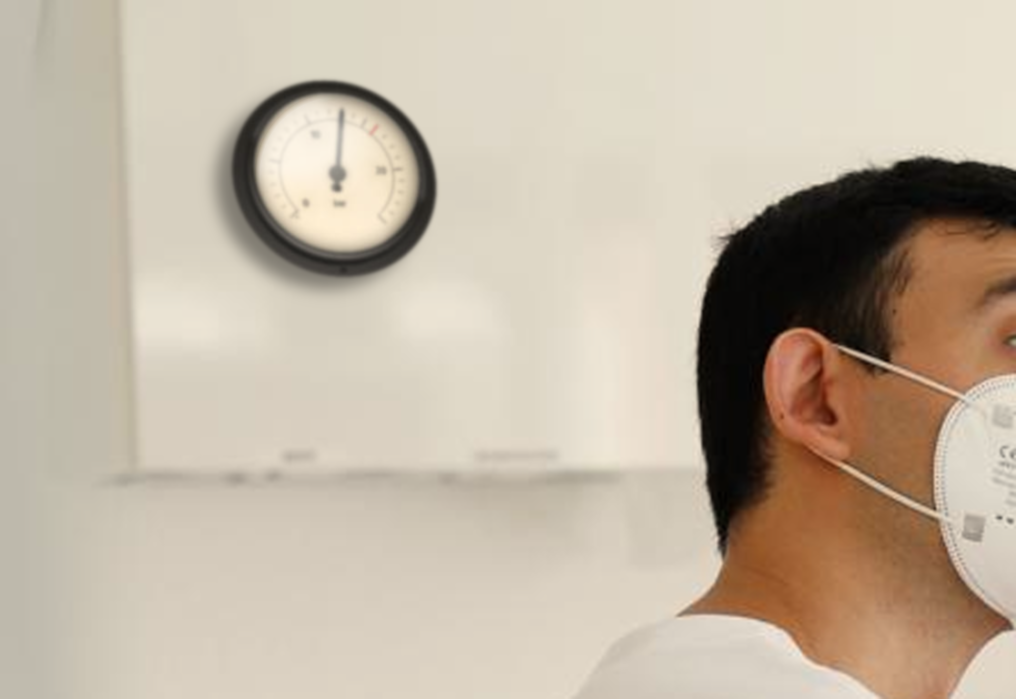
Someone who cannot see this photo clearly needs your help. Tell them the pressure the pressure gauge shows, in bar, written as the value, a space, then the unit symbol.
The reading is 13 bar
